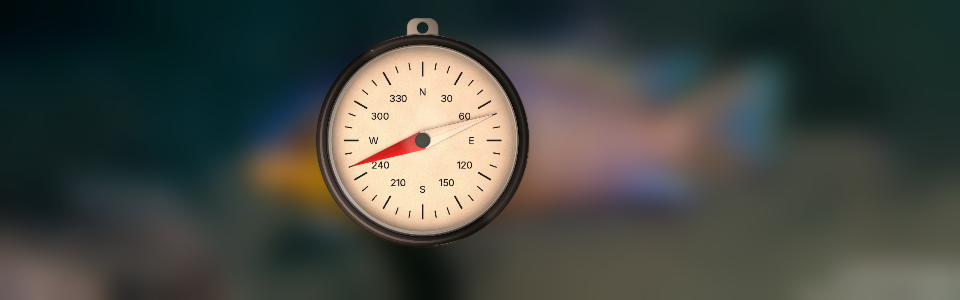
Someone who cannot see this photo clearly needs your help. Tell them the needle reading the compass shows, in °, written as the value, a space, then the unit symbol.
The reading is 250 °
